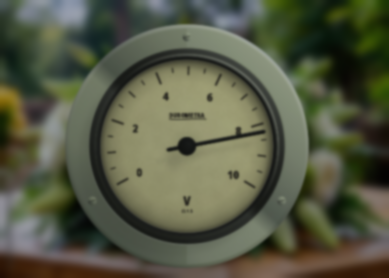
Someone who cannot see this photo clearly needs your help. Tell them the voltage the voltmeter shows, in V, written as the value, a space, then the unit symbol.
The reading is 8.25 V
